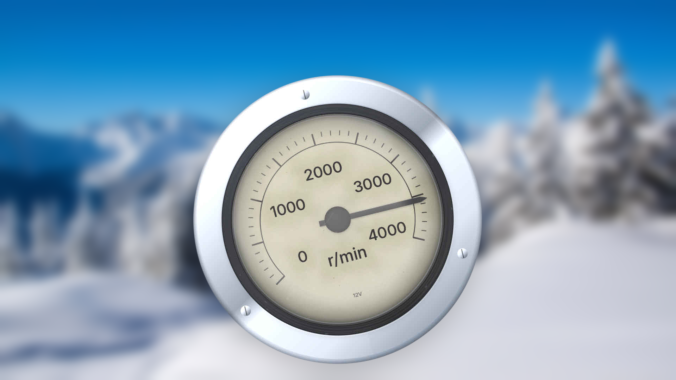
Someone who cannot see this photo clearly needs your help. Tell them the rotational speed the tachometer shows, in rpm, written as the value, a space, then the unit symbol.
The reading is 3550 rpm
